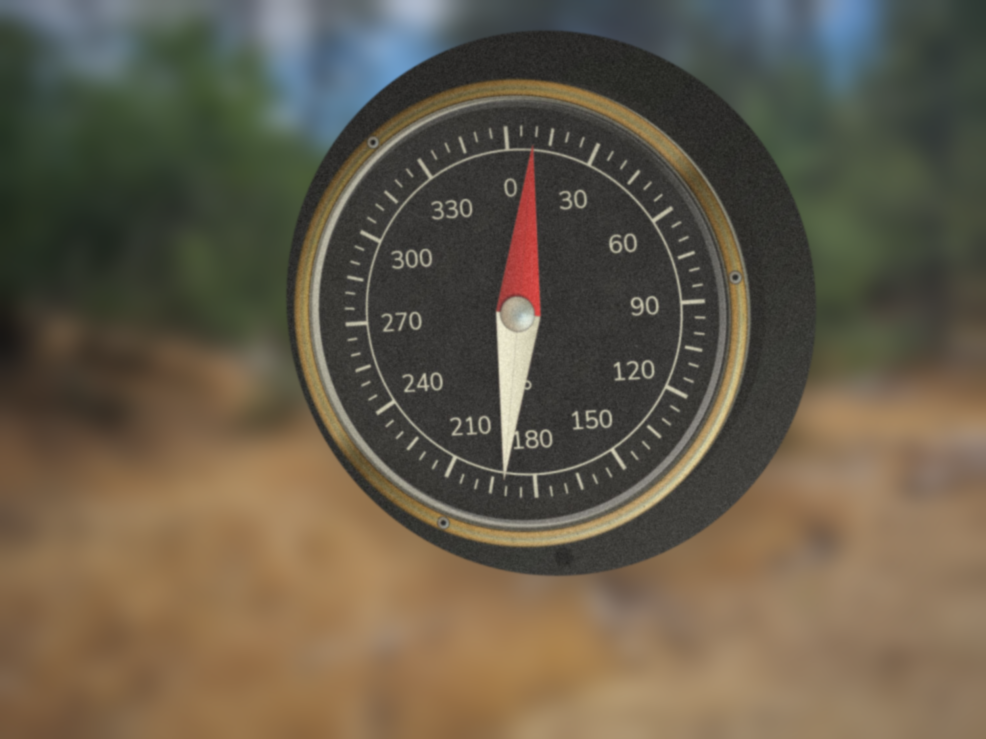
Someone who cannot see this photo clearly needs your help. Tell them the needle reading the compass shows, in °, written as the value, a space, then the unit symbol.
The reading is 10 °
